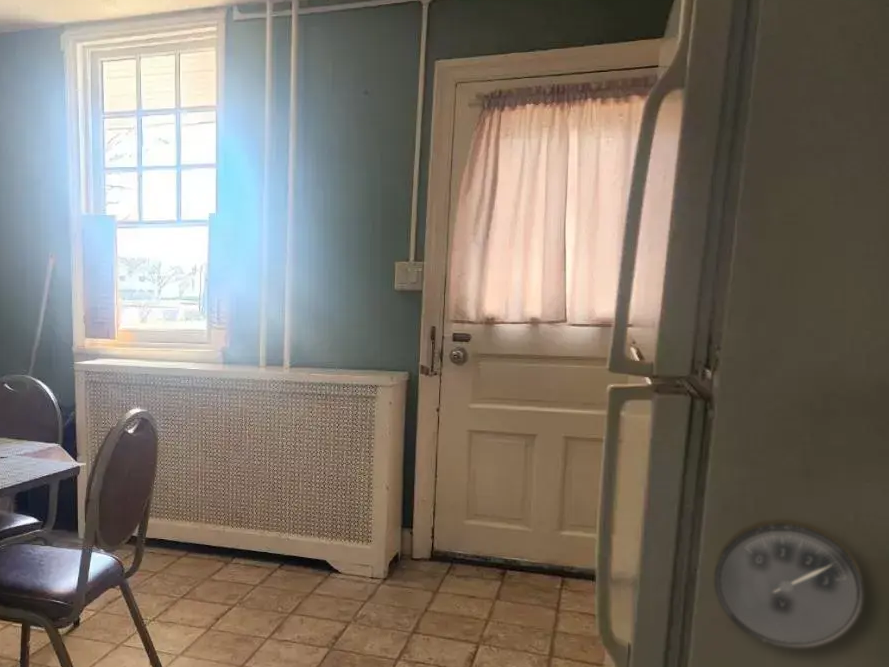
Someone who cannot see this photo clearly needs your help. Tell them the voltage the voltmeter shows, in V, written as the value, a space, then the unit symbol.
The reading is 2.5 V
